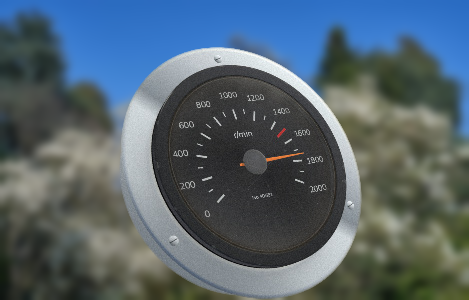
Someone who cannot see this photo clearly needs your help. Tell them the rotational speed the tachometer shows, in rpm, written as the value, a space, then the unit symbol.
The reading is 1750 rpm
